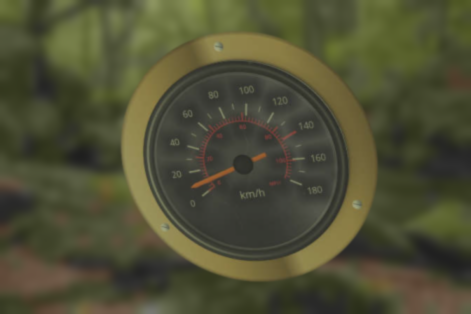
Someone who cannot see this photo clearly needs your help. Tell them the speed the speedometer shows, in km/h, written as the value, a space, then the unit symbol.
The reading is 10 km/h
